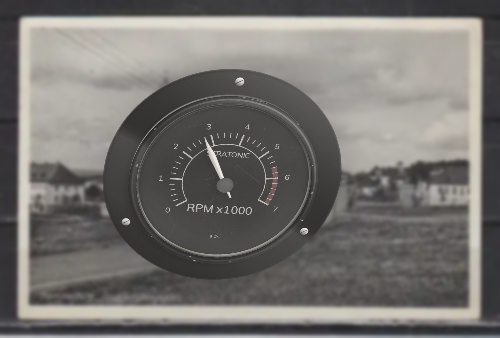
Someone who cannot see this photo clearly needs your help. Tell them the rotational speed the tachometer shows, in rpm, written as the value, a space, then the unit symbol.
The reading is 2800 rpm
